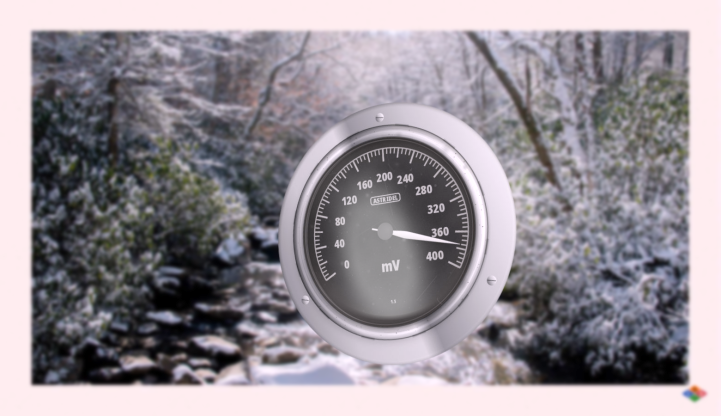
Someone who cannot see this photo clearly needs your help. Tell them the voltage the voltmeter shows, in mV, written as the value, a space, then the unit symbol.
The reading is 375 mV
